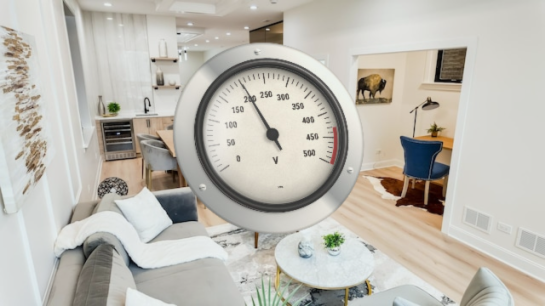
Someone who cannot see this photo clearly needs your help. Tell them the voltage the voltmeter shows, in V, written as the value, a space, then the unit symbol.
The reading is 200 V
